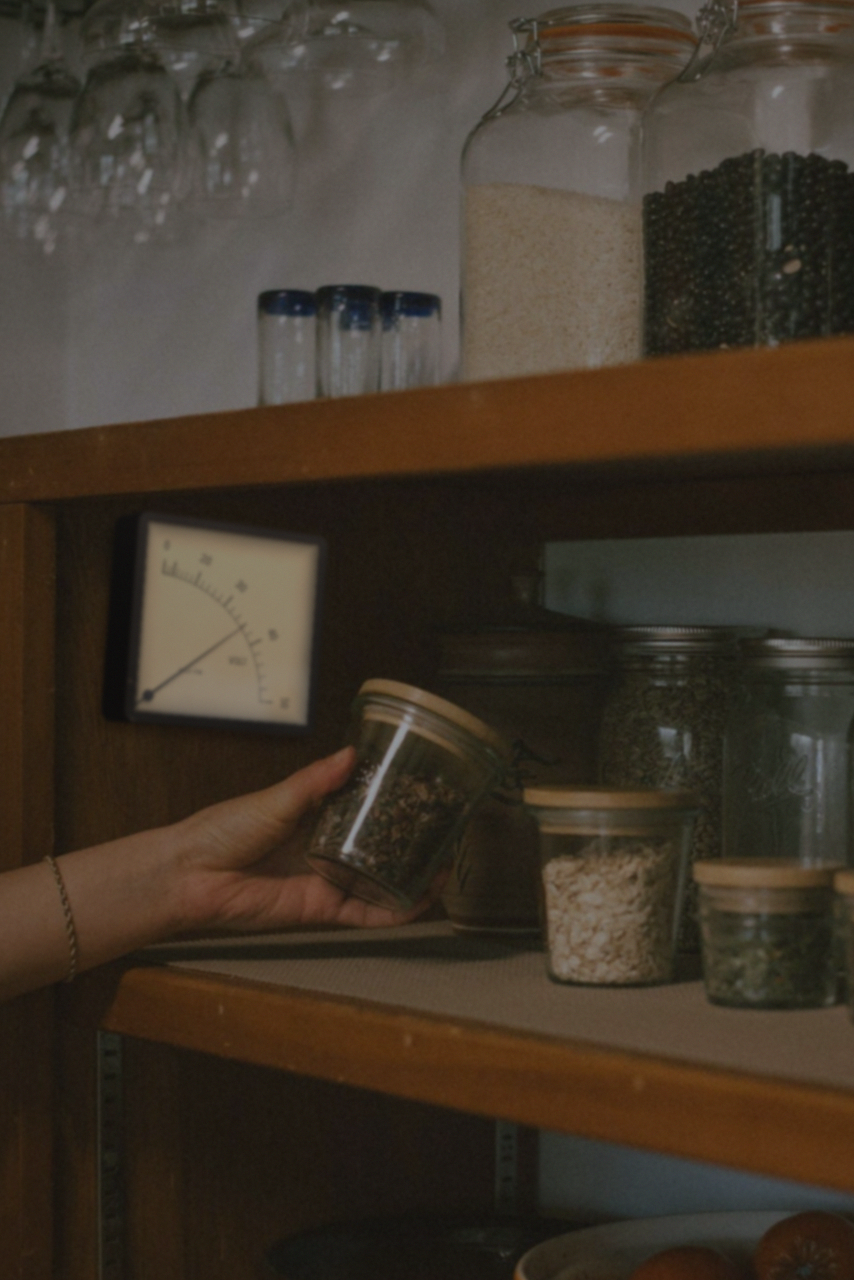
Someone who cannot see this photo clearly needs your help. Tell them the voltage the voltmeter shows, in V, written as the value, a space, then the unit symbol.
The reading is 36 V
